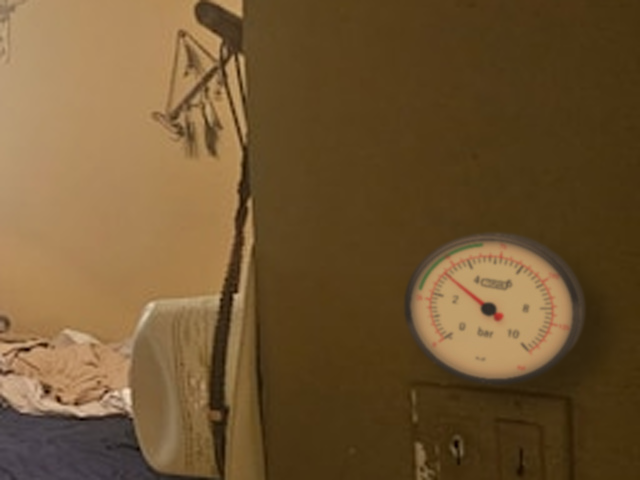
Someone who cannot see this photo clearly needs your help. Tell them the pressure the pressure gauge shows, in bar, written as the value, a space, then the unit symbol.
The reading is 3 bar
